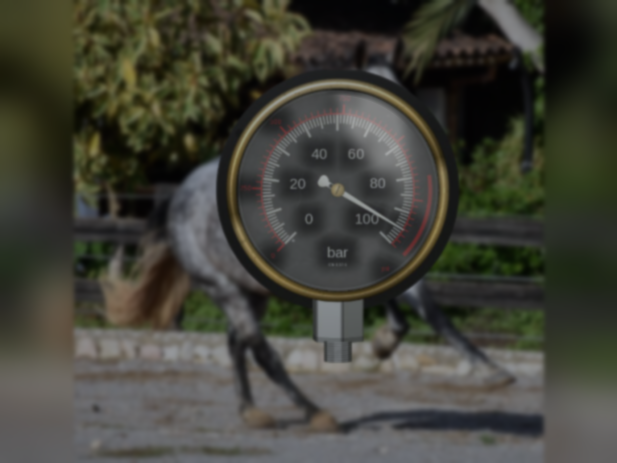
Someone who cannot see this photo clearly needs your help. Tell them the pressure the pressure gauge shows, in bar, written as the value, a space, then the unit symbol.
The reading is 95 bar
